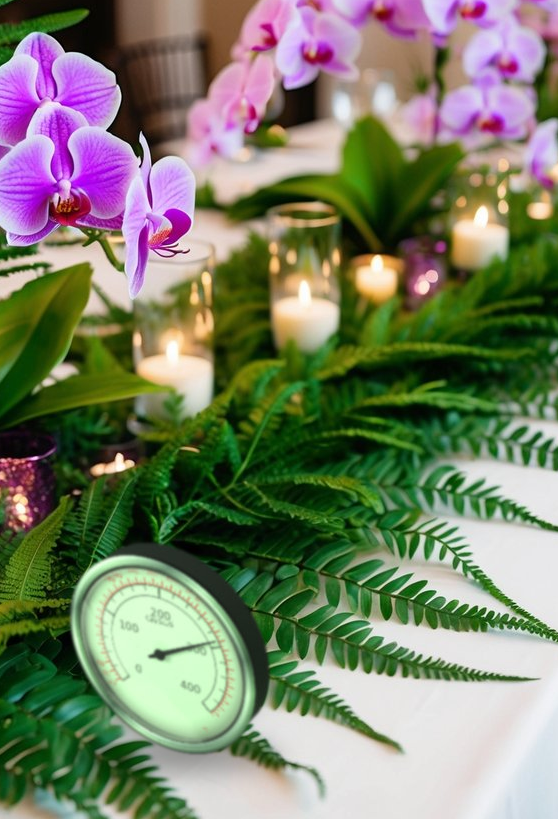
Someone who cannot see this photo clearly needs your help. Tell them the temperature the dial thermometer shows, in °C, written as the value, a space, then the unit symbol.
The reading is 290 °C
